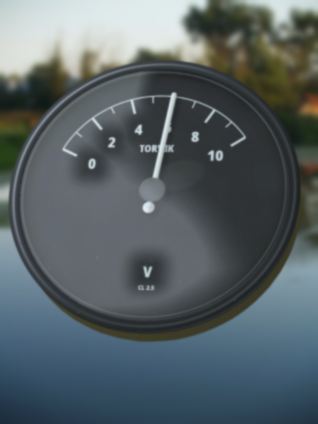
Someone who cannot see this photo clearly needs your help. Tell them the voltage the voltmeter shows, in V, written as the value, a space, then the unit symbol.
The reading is 6 V
